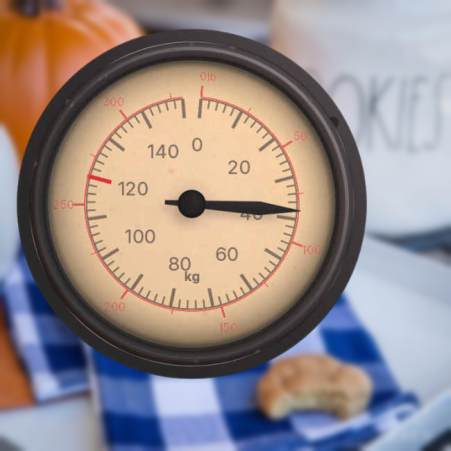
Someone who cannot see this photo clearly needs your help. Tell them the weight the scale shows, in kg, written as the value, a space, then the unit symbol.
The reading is 38 kg
